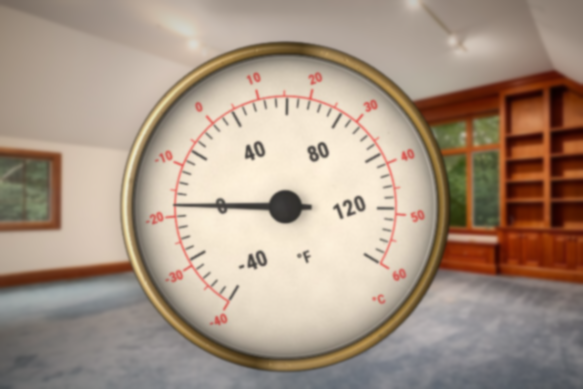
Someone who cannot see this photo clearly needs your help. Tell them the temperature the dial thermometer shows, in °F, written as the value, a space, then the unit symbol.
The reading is 0 °F
